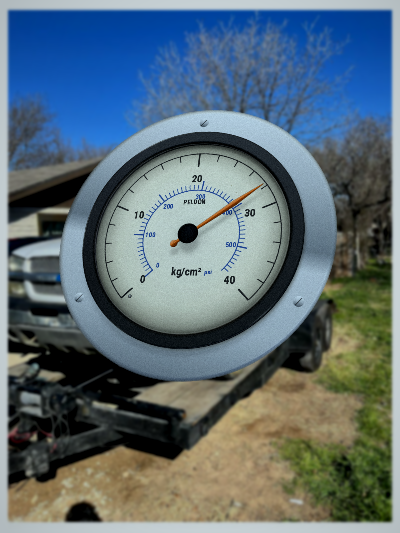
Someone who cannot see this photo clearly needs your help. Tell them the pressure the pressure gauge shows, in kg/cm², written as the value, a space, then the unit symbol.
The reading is 28 kg/cm²
